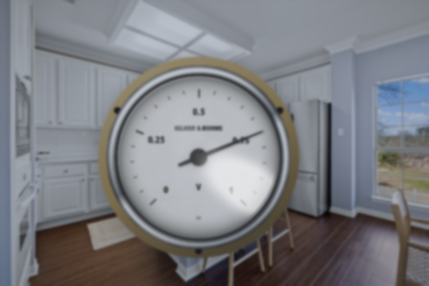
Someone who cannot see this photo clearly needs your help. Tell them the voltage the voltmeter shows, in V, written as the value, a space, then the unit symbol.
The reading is 0.75 V
